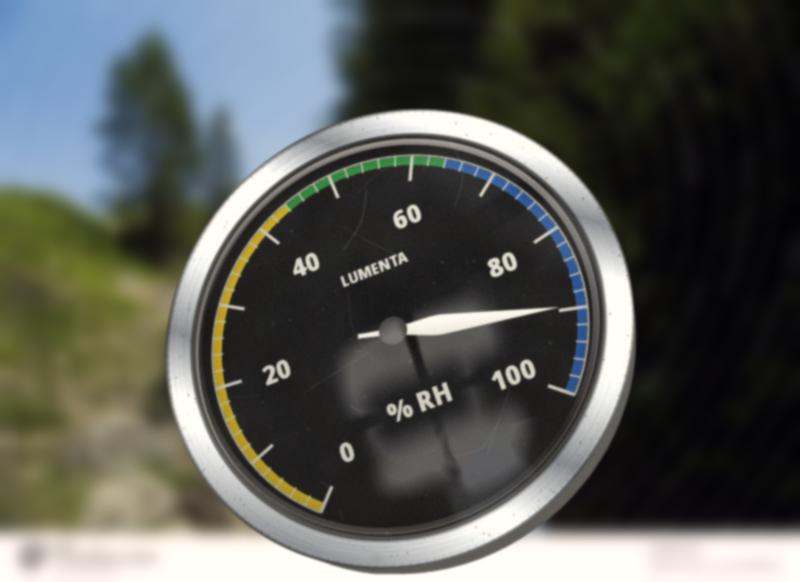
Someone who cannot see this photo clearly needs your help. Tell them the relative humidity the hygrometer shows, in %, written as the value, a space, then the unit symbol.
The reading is 90 %
